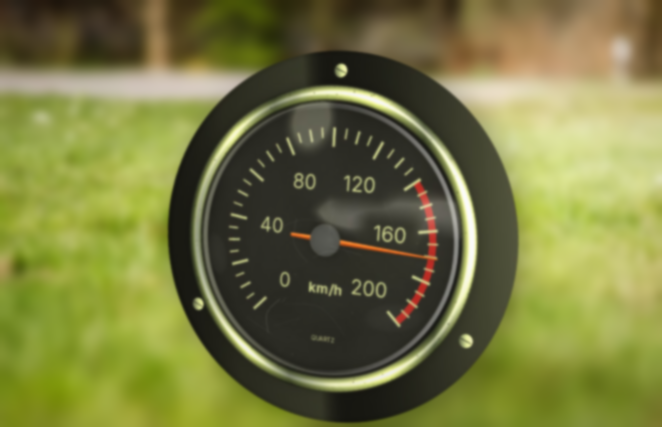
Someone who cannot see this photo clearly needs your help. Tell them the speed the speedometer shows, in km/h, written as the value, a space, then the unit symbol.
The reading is 170 km/h
